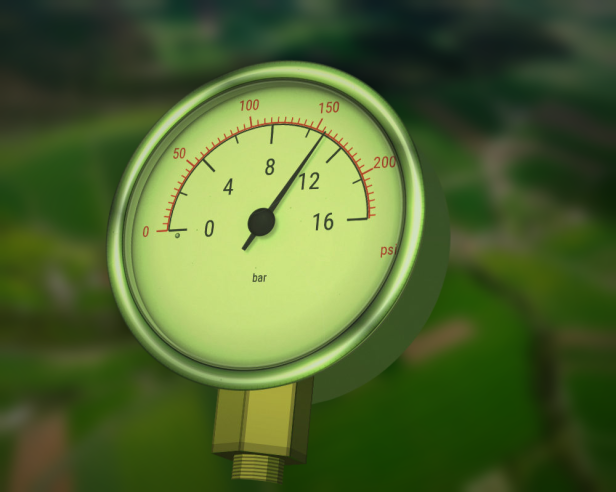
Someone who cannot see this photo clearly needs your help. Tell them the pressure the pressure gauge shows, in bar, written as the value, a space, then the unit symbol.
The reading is 11 bar
